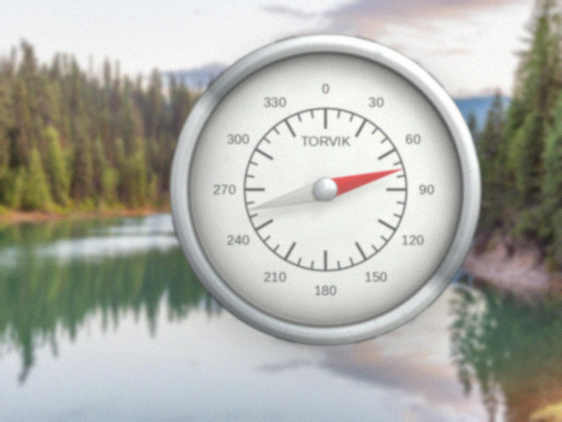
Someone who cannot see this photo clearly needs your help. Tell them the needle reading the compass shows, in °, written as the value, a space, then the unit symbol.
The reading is 75 °
